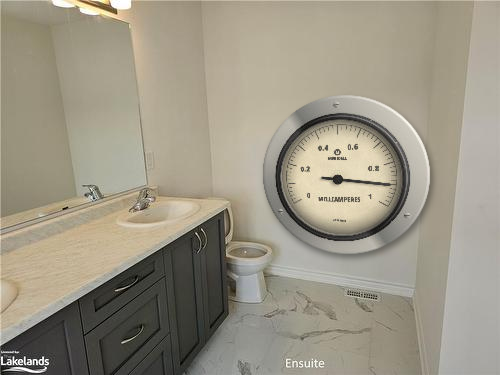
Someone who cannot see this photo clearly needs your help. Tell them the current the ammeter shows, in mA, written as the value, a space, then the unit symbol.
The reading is 0.9 mA
